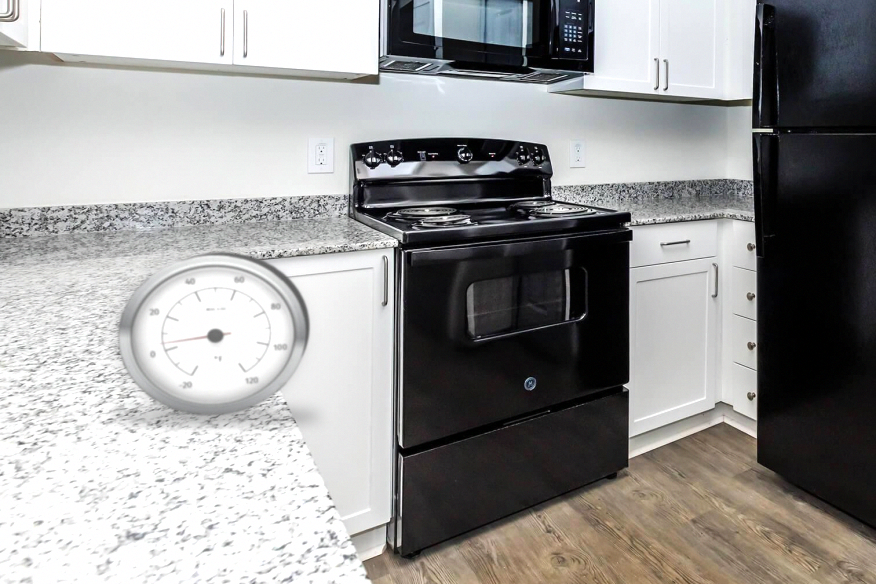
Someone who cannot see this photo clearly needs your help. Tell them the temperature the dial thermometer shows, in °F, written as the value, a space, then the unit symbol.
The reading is 5 °F
